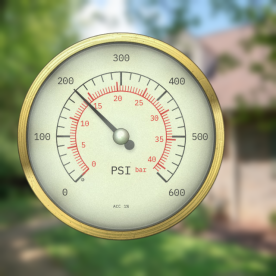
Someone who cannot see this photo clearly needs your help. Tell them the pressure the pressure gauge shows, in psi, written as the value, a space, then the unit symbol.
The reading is 200 psi
